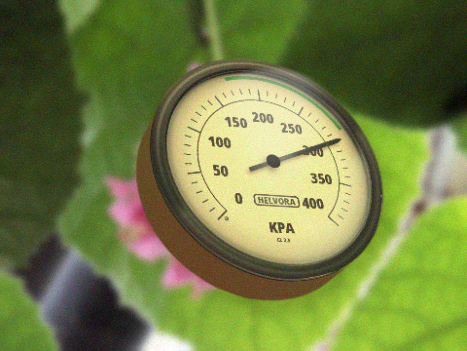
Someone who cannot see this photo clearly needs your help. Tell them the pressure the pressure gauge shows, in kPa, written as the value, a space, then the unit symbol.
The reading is 300 kPa
